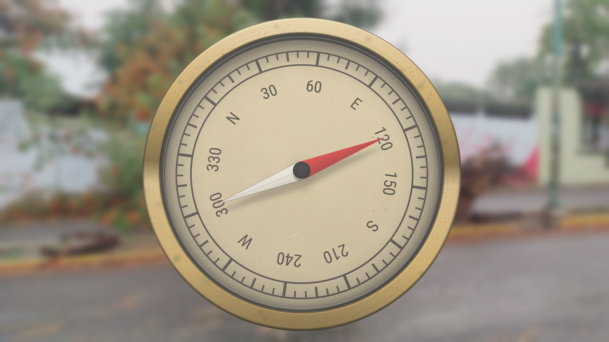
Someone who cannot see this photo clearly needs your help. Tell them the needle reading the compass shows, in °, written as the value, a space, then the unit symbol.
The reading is 120 °
